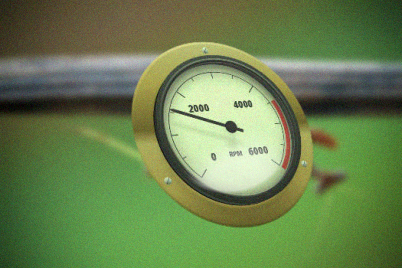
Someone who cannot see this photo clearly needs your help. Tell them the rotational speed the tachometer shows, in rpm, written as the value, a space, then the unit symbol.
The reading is 1500 rpm
